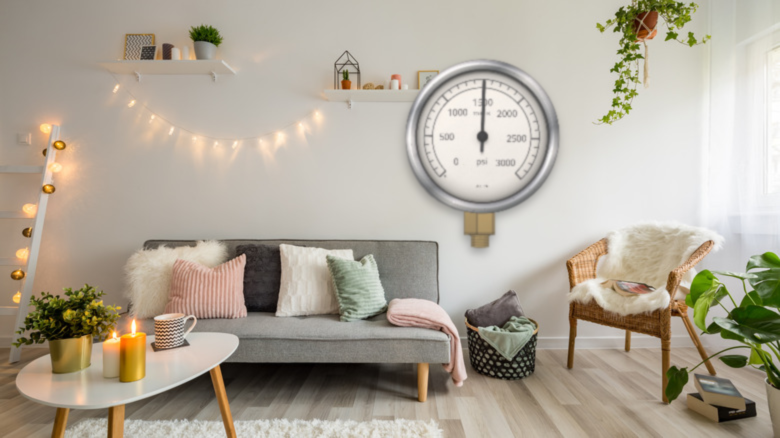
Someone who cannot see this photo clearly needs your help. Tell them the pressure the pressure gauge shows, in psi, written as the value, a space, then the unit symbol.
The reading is 1500 psi
